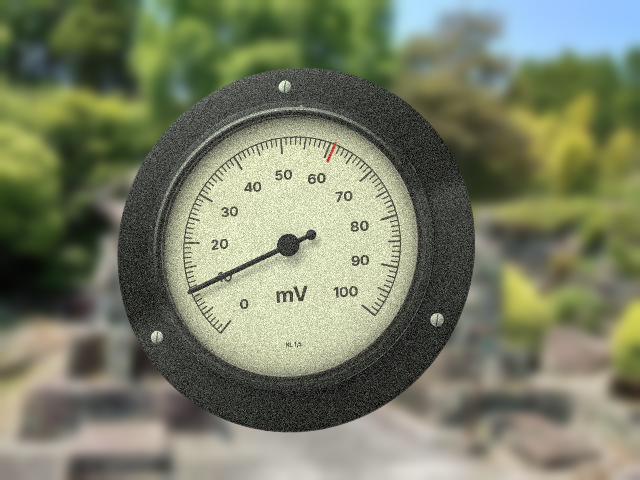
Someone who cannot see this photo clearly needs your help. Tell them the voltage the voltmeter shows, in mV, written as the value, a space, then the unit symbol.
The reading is 10 mV
